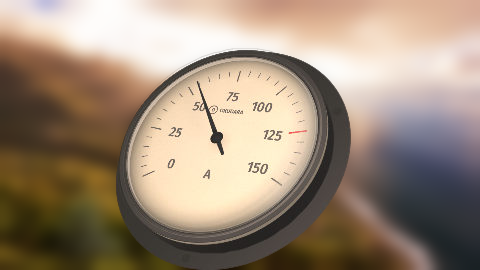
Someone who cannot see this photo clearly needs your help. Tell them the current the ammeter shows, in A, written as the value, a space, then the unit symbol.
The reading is 55 A
